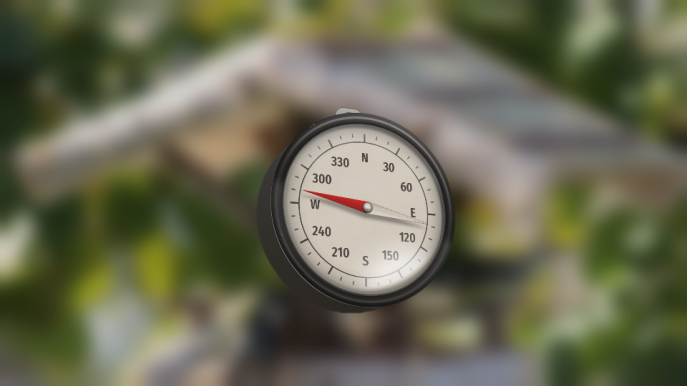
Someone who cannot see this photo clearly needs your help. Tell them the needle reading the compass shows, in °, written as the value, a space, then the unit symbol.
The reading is 280 °
